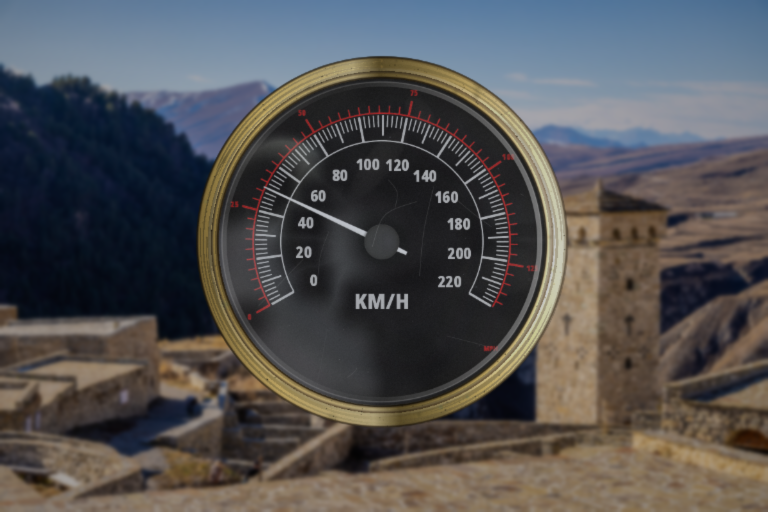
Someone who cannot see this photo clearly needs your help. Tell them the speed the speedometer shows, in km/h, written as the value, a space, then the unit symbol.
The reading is 50 km/h
